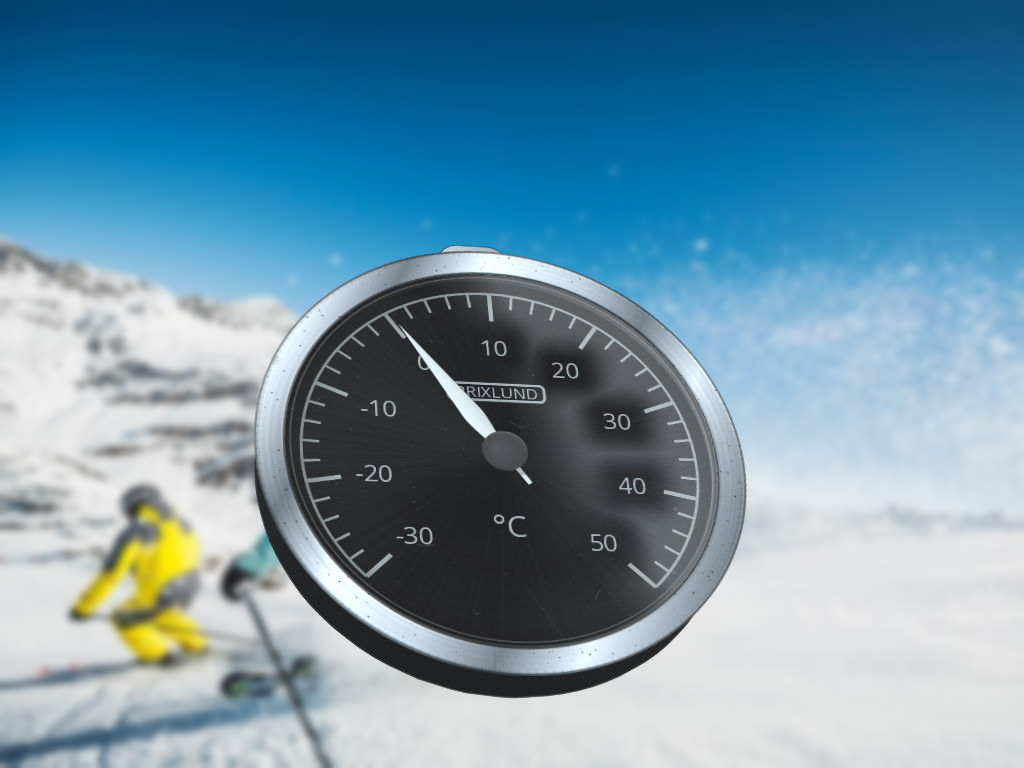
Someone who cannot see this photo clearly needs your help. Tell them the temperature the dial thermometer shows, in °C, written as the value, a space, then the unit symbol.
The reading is 0 °C
